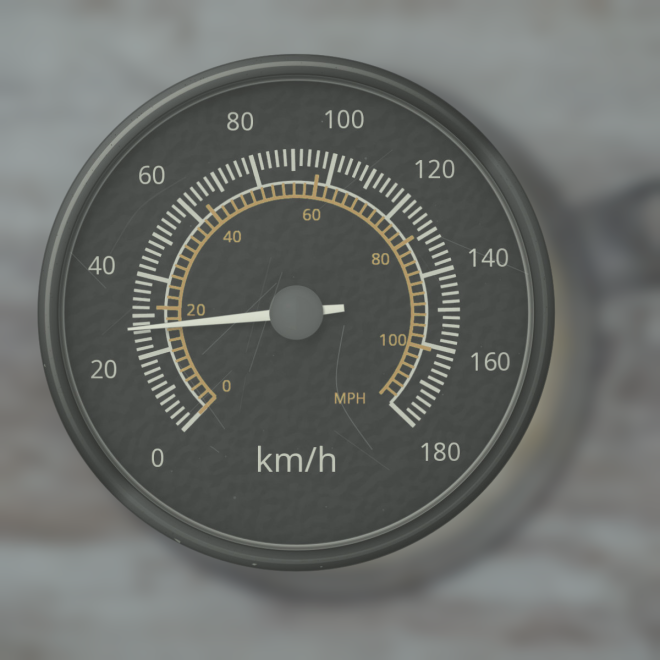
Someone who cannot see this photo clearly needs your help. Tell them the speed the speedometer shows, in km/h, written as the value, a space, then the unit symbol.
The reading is 27 km/h
